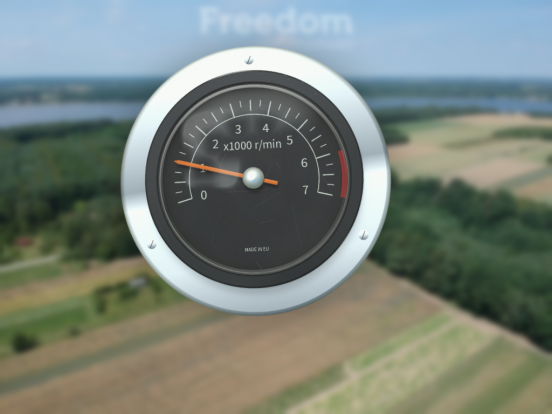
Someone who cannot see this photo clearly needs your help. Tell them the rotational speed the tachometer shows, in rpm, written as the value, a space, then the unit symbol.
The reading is 1000 rpm
